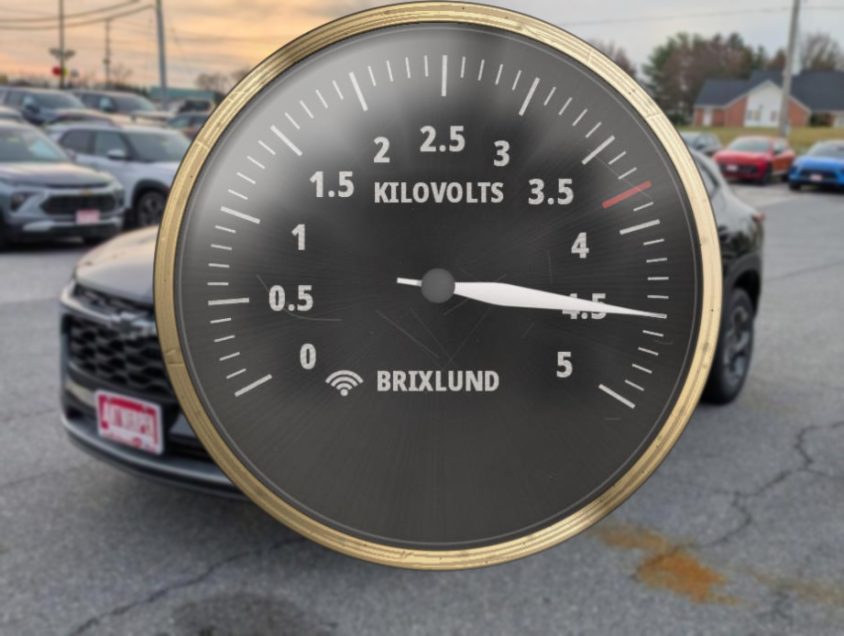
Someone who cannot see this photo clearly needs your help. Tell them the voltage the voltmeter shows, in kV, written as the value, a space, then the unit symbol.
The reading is 4.5 kV
